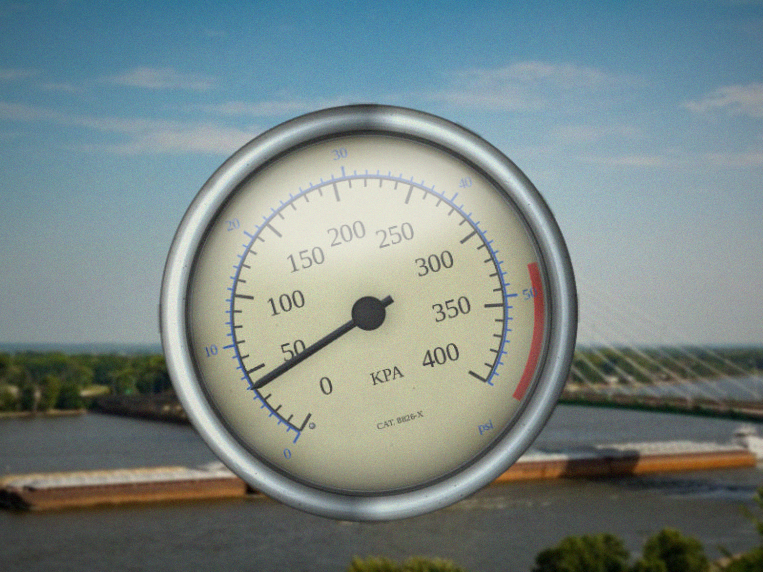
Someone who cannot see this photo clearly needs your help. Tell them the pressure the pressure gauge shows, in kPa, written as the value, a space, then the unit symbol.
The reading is 40 kPa
